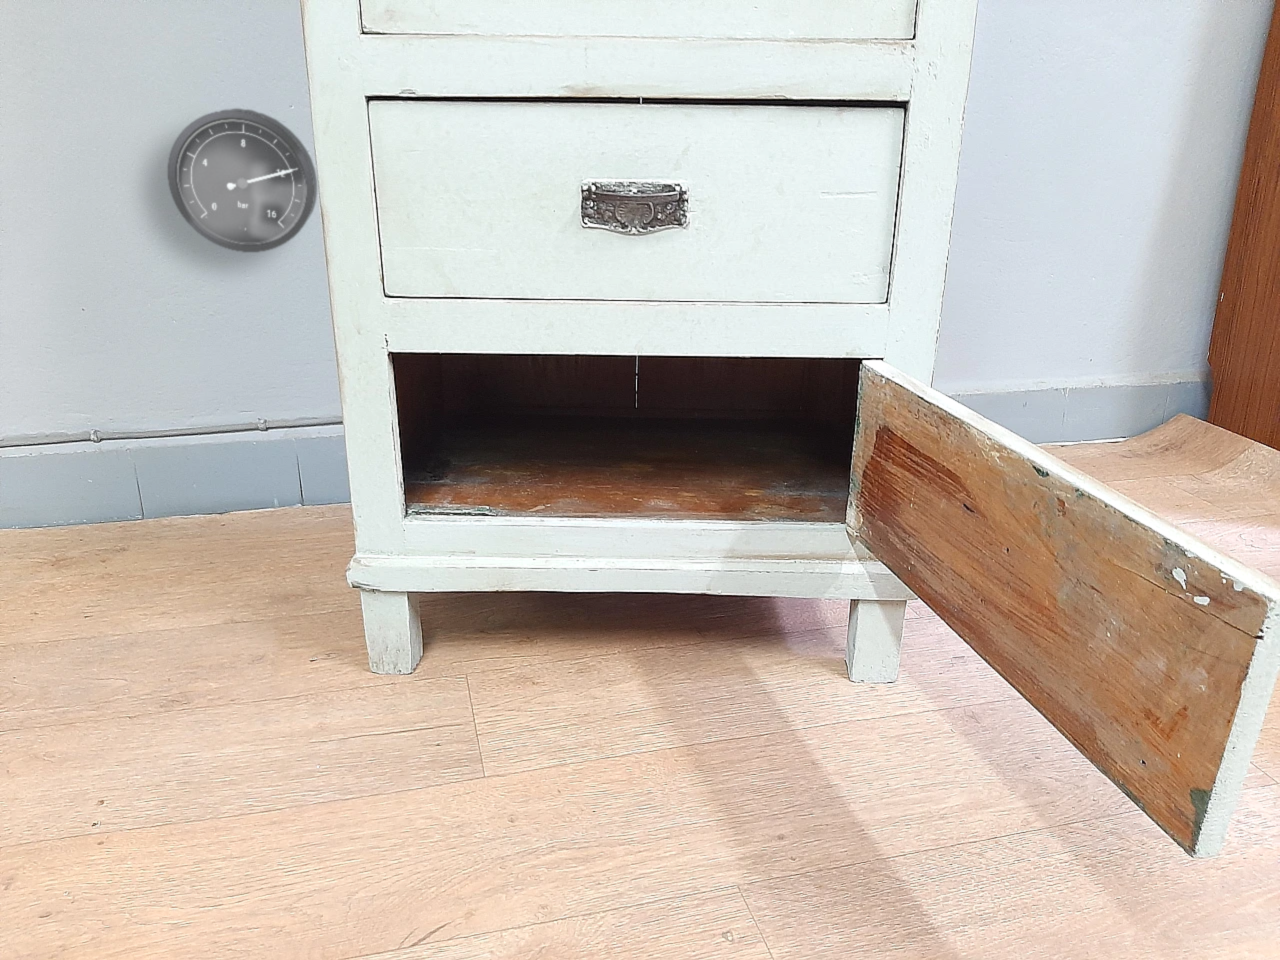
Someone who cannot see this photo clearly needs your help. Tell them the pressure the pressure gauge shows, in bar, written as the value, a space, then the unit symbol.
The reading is 12 bar
